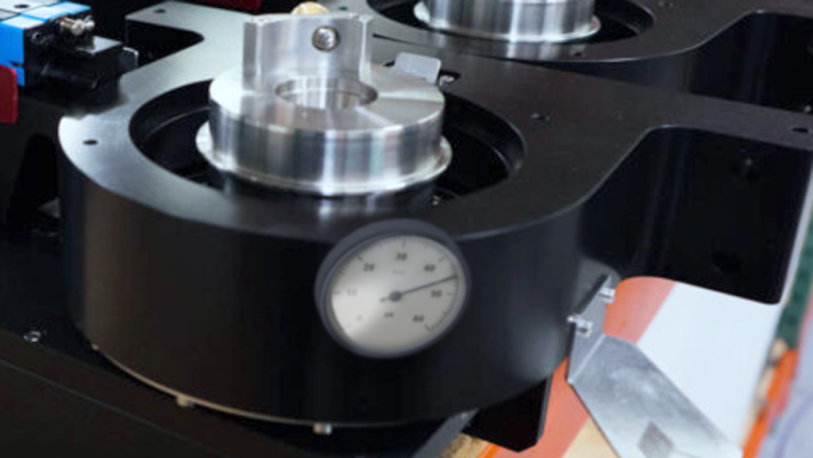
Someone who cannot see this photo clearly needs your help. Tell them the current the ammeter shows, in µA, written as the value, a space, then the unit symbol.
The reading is 45 µA
